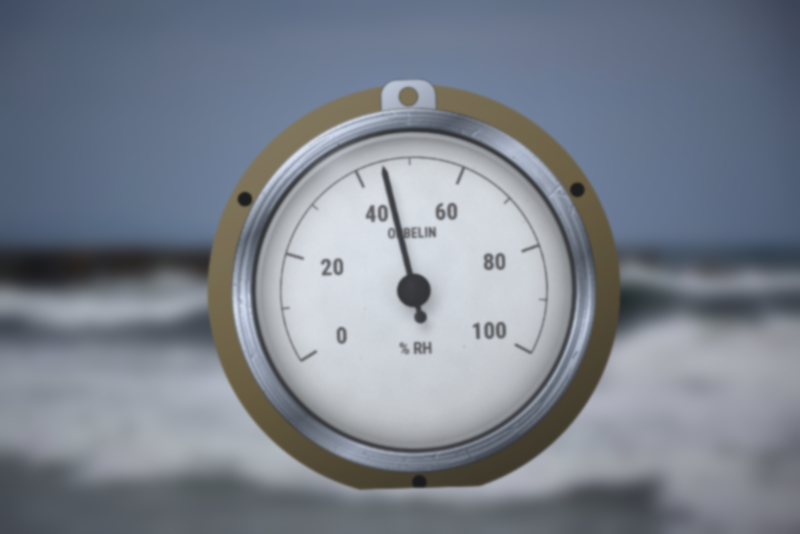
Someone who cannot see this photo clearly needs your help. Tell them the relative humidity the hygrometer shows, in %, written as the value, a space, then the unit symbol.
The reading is 45 %
